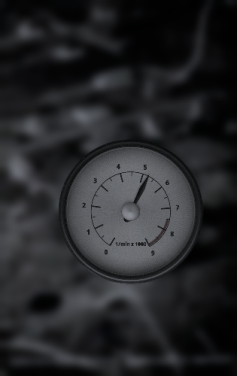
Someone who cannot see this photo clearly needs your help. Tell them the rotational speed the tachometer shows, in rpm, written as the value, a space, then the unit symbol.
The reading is 5250 rpm
